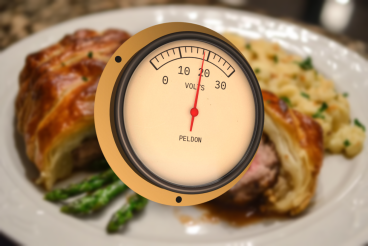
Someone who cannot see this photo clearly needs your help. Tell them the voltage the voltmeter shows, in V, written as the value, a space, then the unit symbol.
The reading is 18 V
